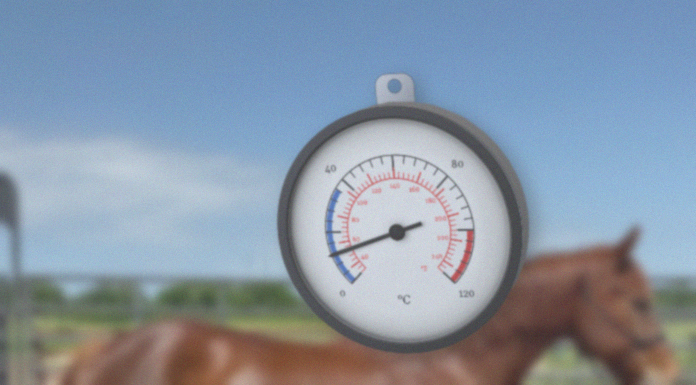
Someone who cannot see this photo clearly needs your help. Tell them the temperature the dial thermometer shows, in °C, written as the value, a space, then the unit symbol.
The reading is 12 °C
